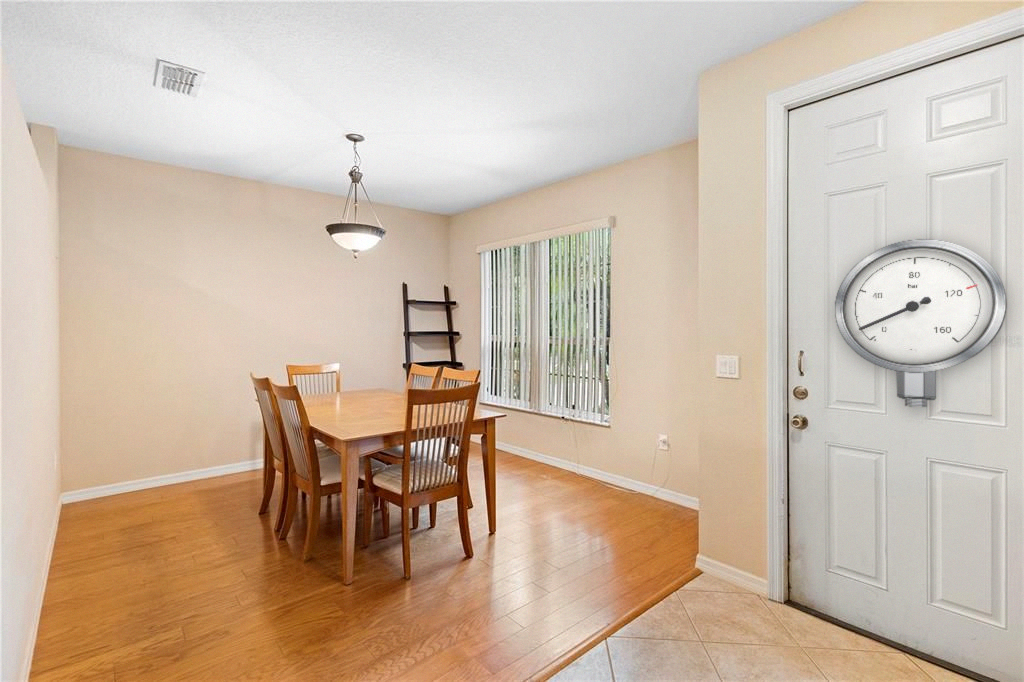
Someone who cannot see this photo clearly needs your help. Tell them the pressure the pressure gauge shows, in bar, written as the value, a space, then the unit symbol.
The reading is 10 bar
